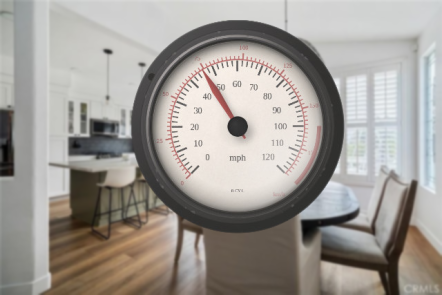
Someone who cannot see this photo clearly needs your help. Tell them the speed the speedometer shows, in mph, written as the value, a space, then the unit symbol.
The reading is 46 mph
